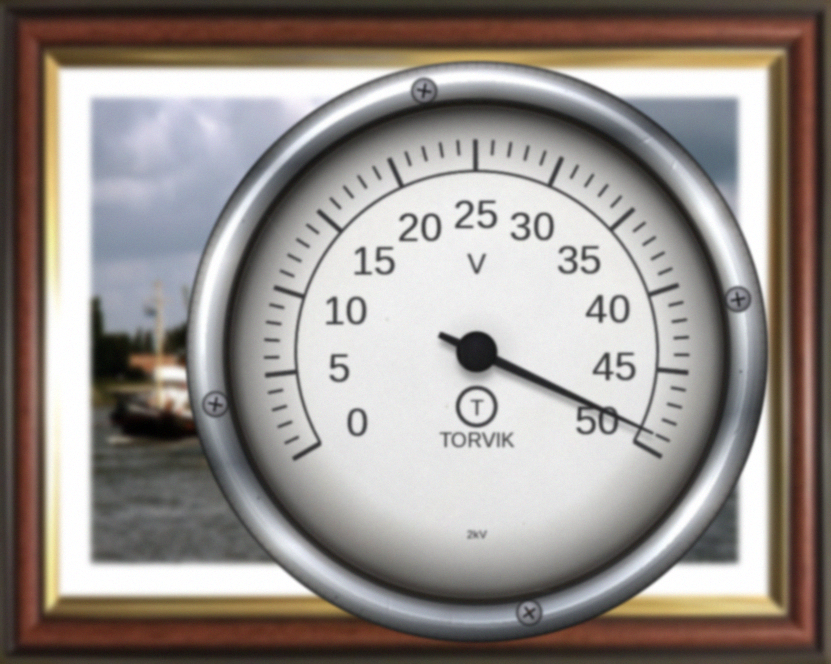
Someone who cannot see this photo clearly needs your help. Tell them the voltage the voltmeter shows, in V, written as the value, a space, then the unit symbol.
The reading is 49 V
